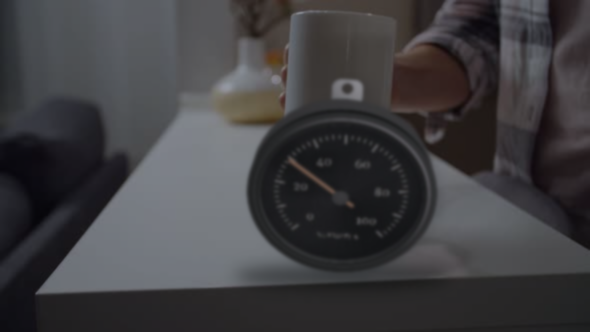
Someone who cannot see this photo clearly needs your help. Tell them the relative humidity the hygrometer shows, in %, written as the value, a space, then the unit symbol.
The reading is 30 %
